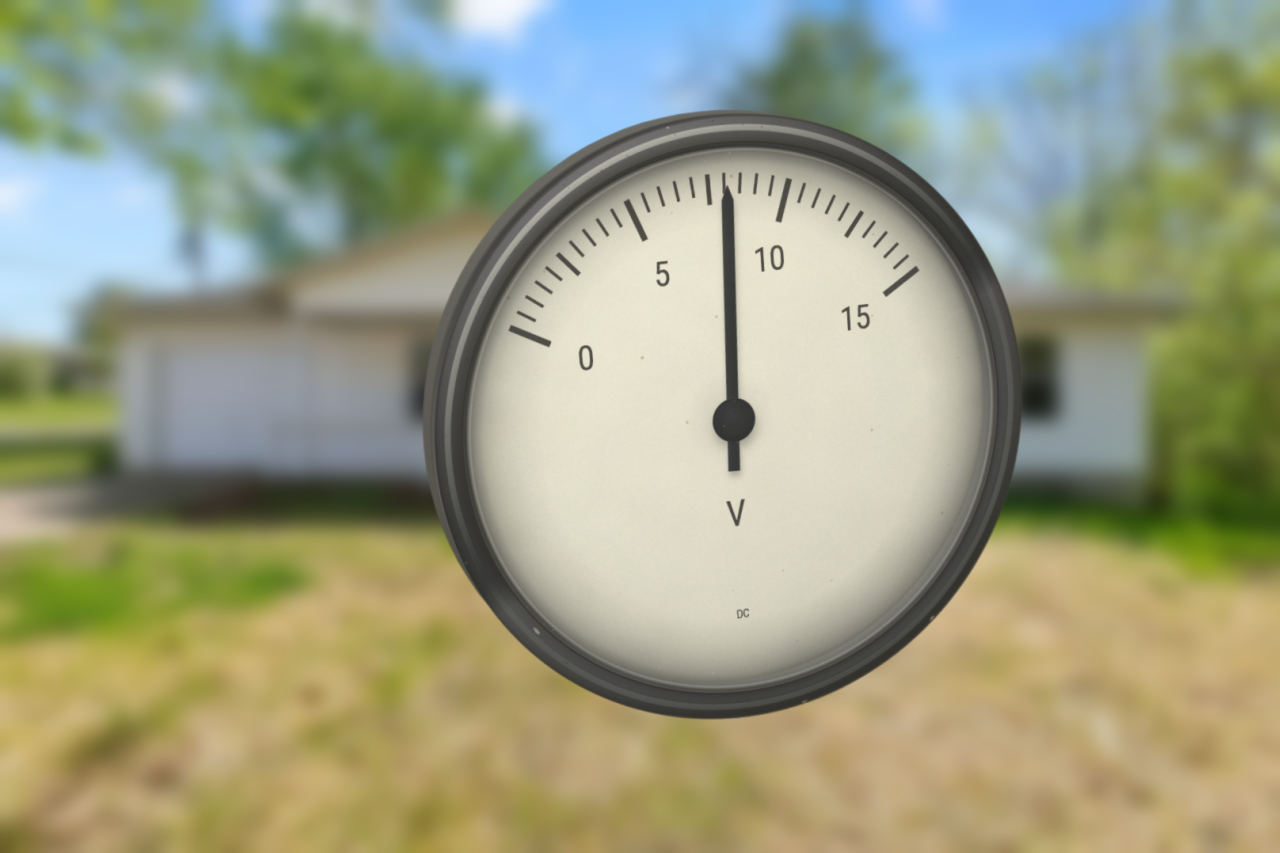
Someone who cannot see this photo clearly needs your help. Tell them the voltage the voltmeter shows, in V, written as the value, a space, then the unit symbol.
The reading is 8 V
